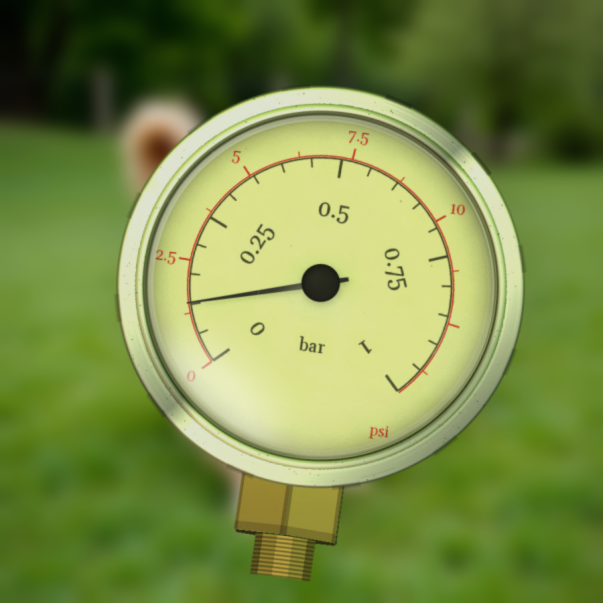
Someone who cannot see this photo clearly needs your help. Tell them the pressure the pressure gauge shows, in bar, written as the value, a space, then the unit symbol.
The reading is 0.1 bar
